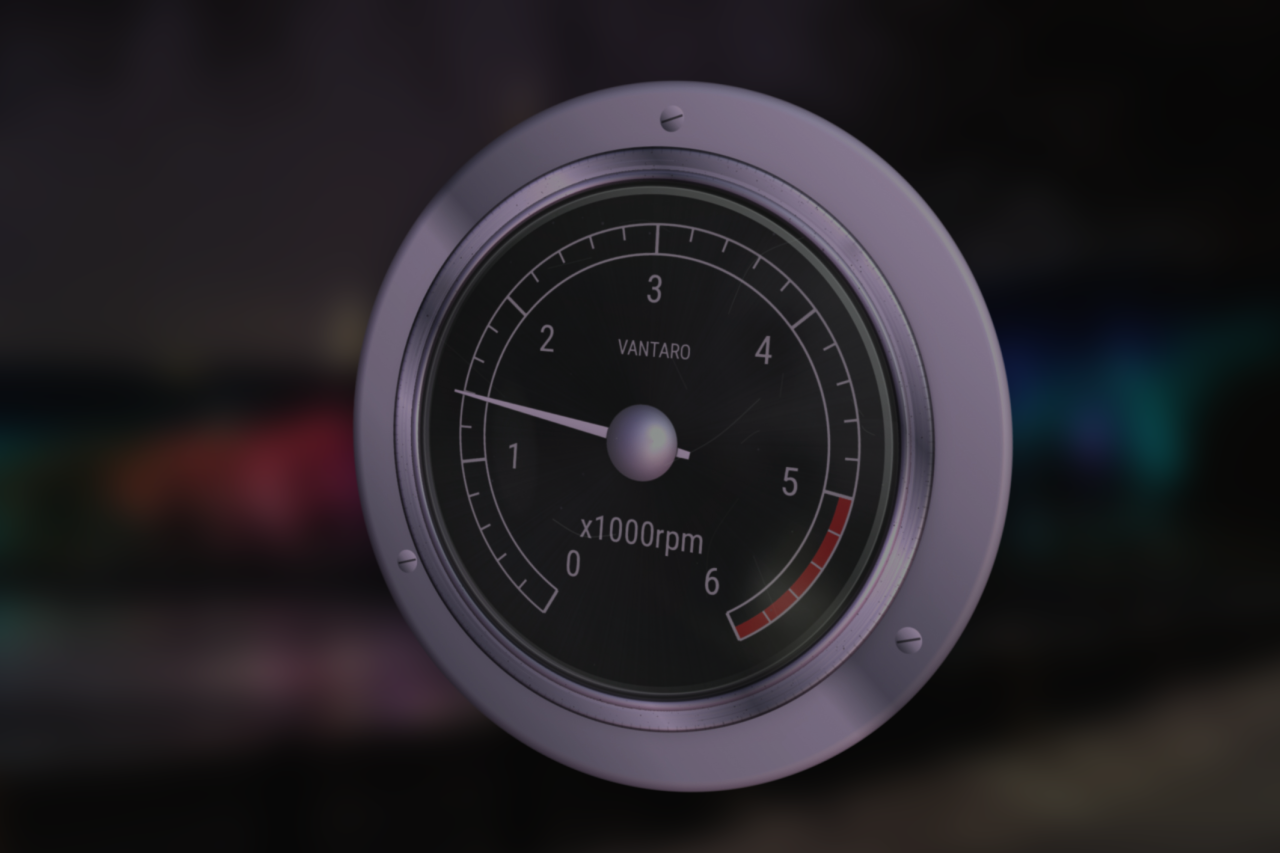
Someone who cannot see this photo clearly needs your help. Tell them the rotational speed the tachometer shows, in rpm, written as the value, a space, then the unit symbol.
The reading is 1400 rpm
